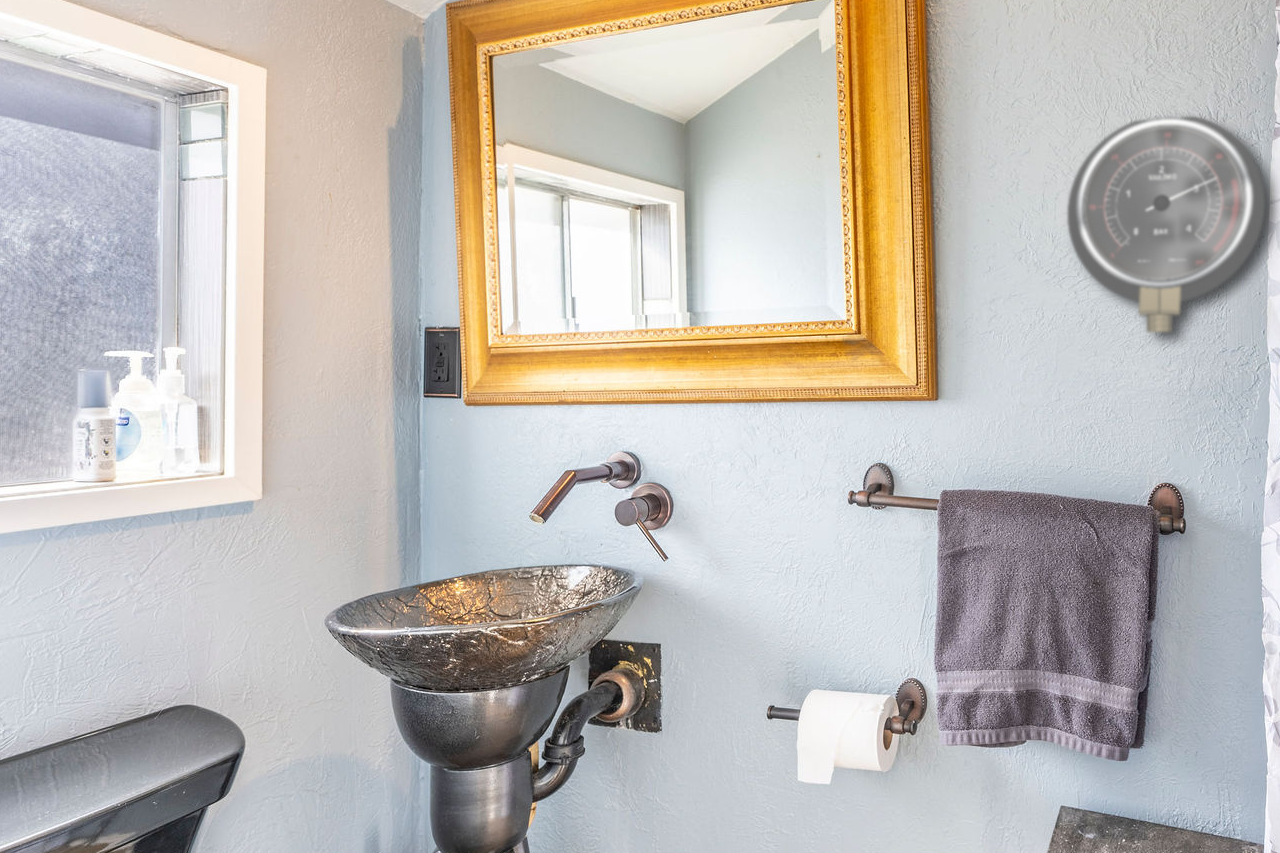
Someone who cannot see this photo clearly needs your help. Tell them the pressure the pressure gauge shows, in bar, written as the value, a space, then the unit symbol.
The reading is 3 bar
